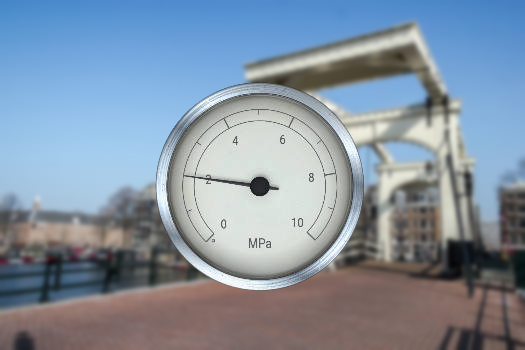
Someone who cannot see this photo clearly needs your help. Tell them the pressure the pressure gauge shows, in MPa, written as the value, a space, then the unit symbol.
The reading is 2 MPa
